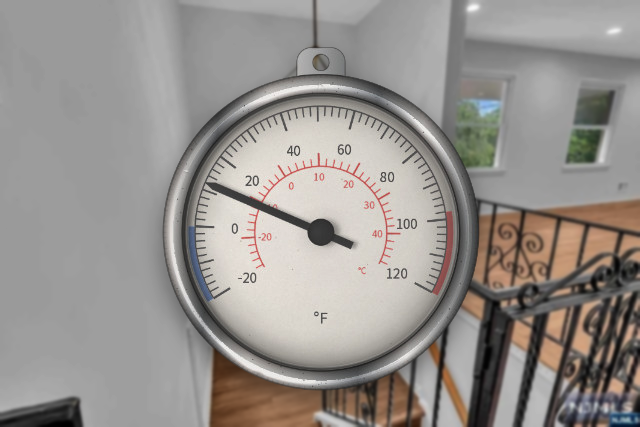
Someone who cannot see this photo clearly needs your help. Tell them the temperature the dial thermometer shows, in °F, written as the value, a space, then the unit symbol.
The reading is 12 °F
